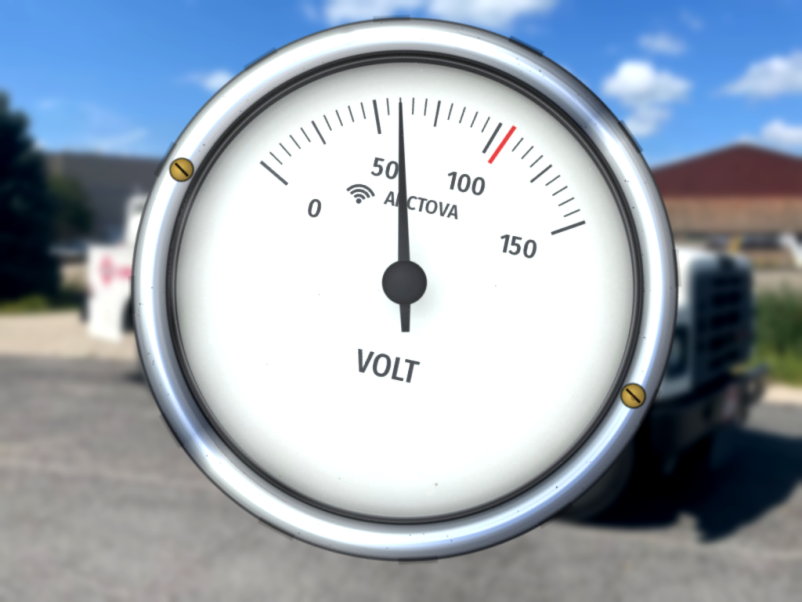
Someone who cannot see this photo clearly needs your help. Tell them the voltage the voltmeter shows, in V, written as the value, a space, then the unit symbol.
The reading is 60 V
